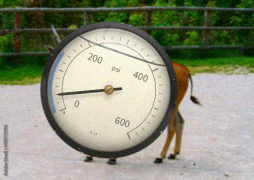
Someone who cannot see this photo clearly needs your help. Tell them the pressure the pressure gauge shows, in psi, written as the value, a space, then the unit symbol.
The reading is 40 psi
